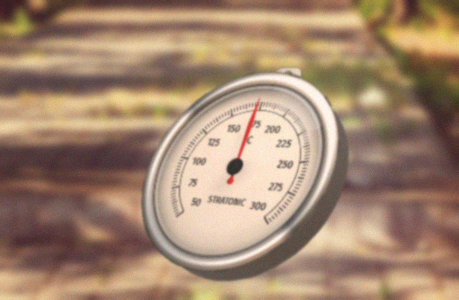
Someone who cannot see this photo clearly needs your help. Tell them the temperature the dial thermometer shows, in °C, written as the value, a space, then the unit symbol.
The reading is 175 °C
